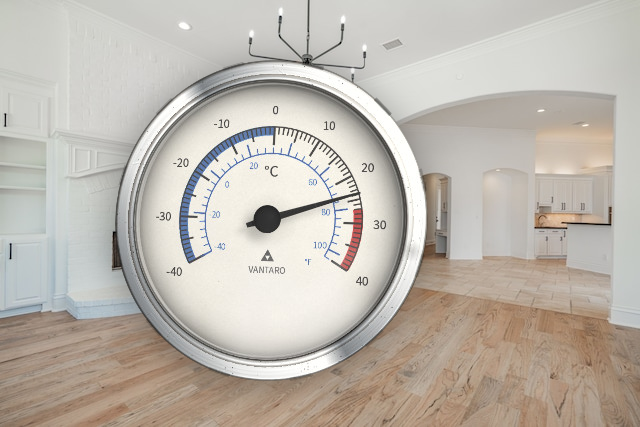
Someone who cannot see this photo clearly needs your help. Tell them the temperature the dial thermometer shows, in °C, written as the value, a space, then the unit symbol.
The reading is 24 °C
